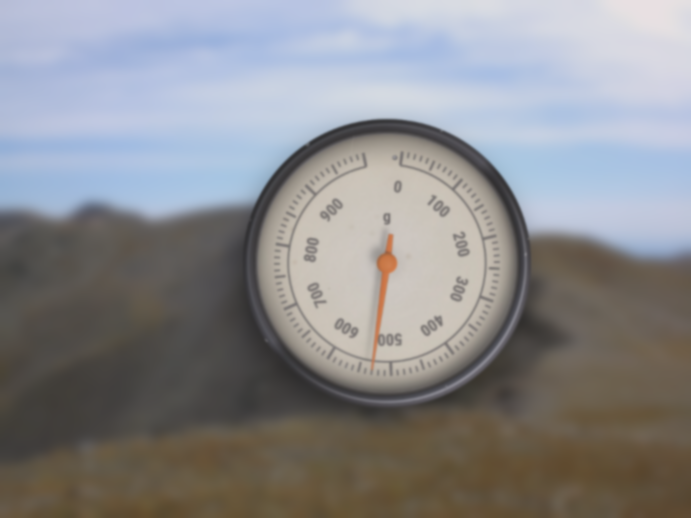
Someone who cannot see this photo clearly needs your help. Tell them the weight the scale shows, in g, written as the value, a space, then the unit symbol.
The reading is 530 g
